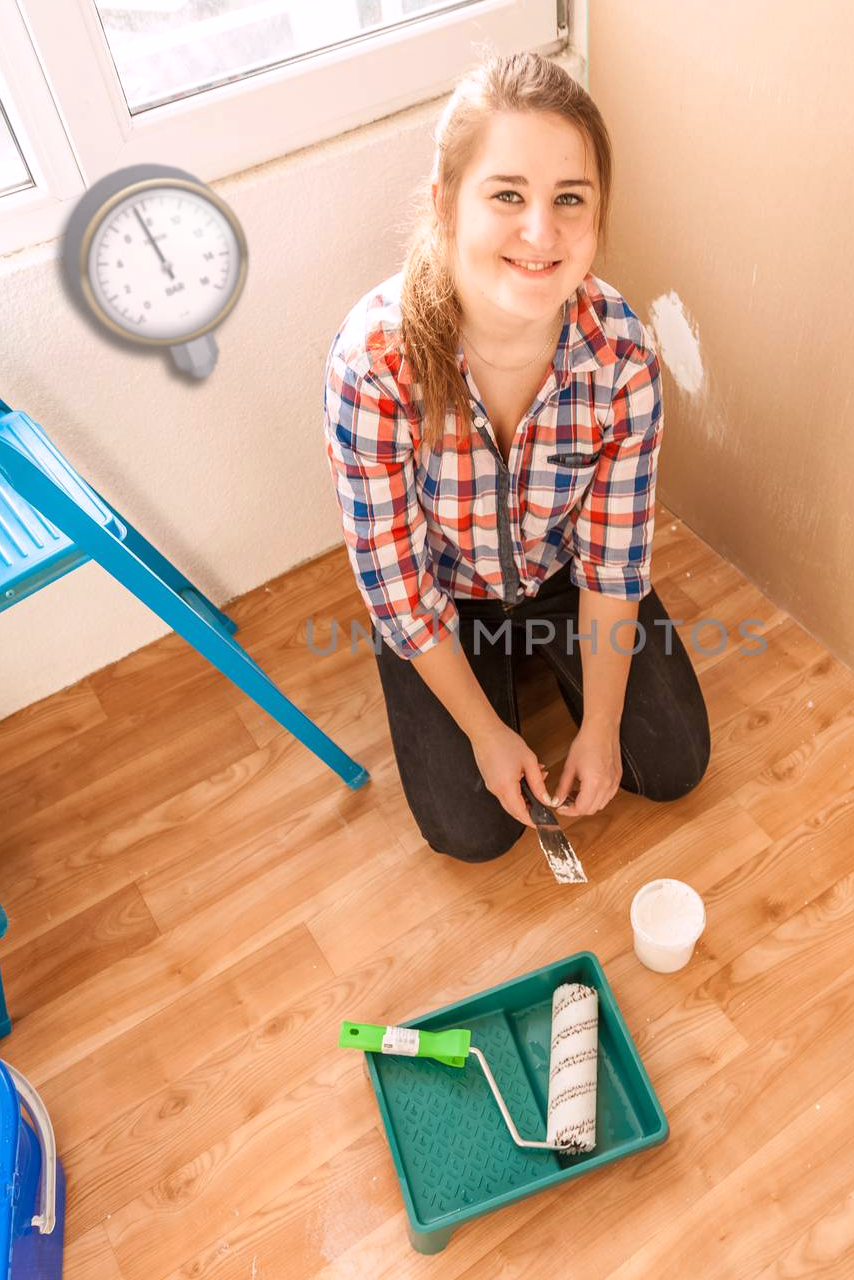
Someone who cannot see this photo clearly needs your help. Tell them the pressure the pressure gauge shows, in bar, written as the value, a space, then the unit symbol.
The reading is 7.5 bar
